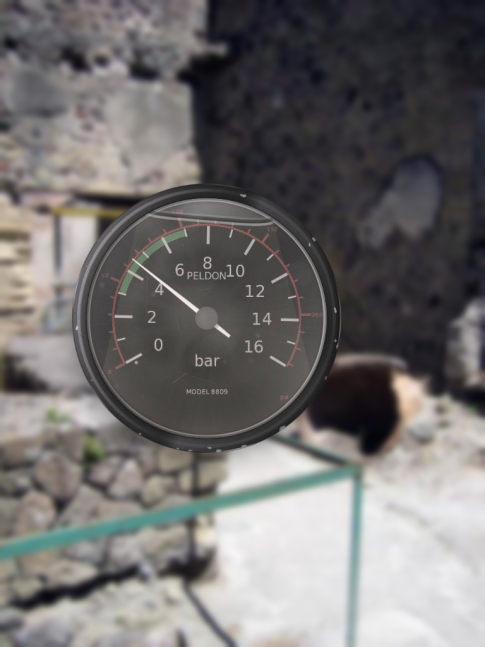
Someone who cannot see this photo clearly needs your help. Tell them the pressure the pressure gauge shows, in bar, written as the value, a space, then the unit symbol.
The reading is 4.5 bar
